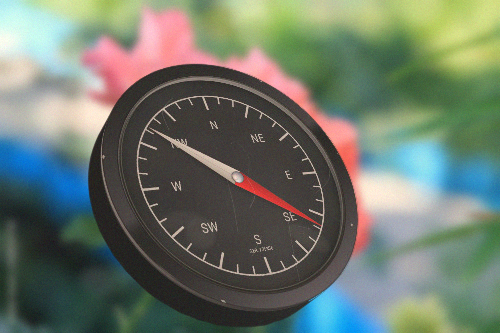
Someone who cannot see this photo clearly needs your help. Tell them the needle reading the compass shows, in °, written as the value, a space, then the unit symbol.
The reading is 130 °
